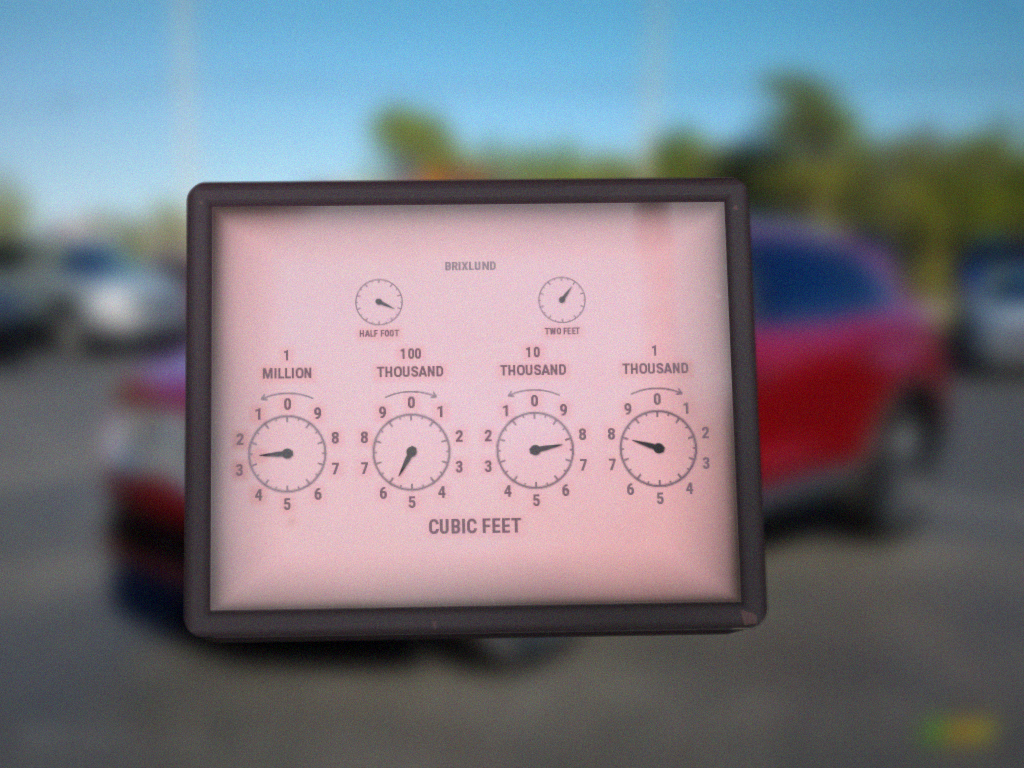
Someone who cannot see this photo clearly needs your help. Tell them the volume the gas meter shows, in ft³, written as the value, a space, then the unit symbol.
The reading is 257800 ft³
